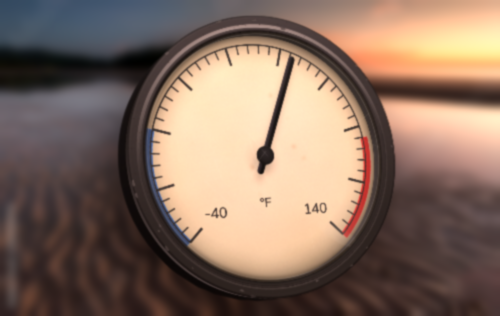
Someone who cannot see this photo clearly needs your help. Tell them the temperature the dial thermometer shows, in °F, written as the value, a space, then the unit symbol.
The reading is 64 °F
